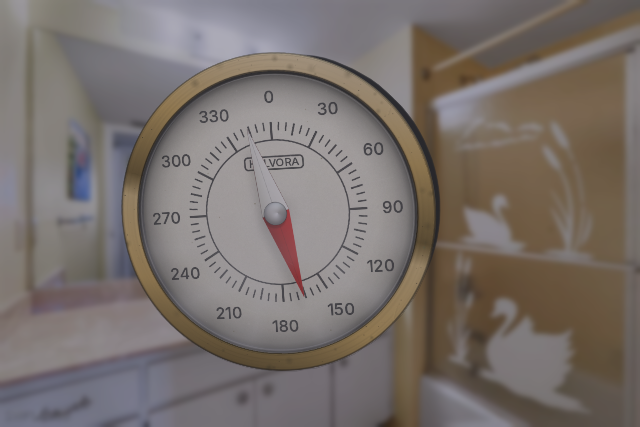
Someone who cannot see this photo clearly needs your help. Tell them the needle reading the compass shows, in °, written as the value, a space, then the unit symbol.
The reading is 165 °
